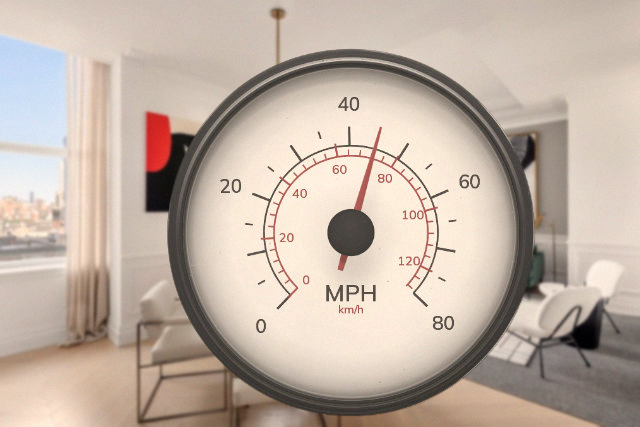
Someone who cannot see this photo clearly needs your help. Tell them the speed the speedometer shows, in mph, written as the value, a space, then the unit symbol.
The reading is 45 mph
